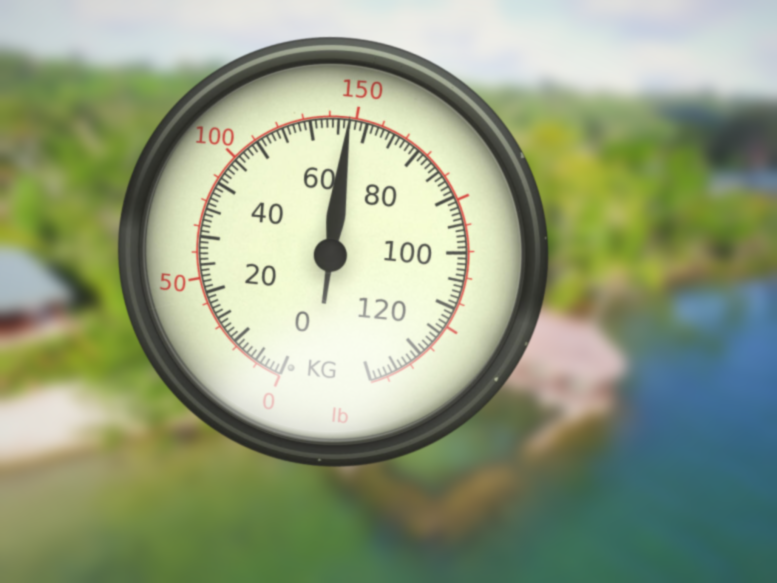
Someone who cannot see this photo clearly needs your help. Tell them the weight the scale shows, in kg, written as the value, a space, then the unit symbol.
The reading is 67 kg
